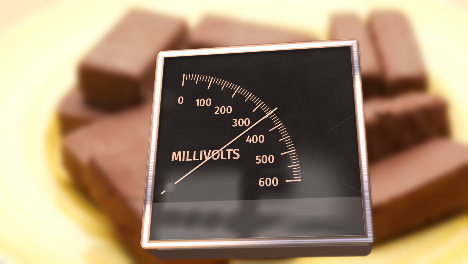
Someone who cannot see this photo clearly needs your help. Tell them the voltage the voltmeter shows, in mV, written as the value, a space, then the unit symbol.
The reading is 350 mV
